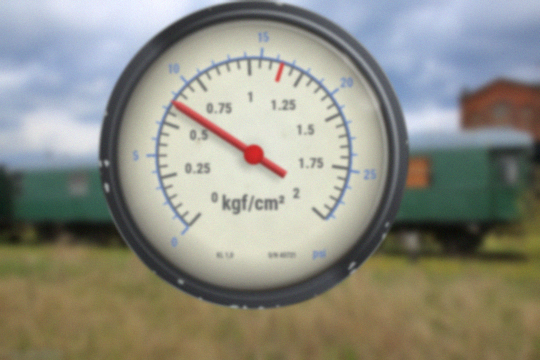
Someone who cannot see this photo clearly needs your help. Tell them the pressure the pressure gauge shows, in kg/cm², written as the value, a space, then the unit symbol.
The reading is 0.6 kg/cm²
